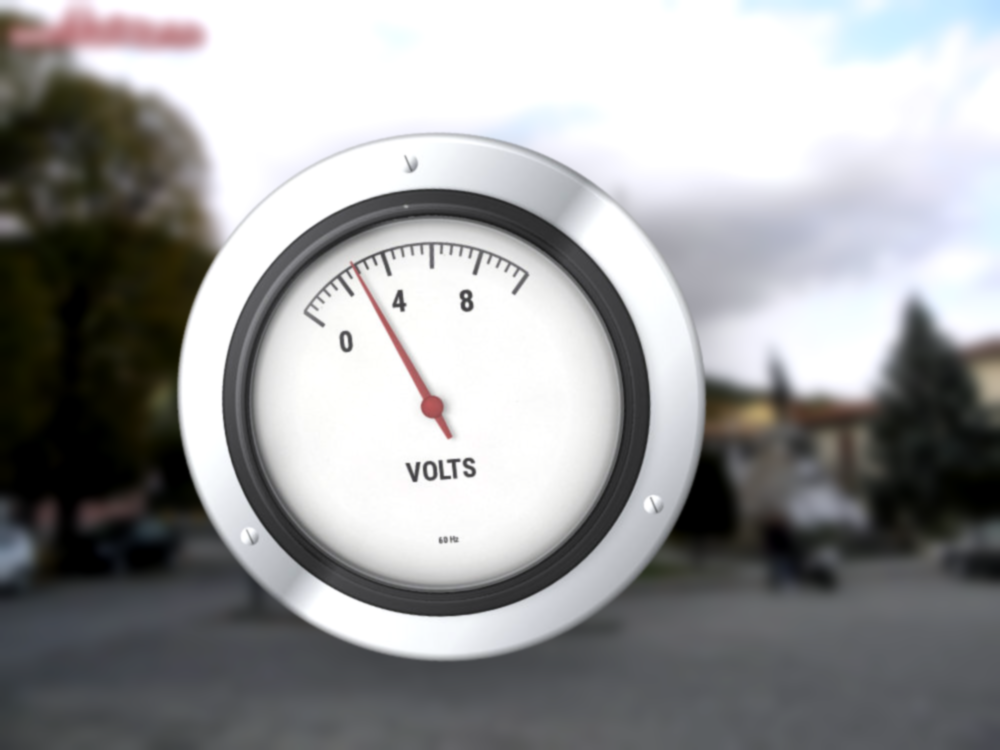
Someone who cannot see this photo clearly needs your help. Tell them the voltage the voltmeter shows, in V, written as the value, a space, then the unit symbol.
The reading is 2.8 V
